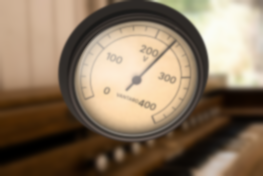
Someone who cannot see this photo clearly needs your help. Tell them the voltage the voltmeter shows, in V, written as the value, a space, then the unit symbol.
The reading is 230 V
